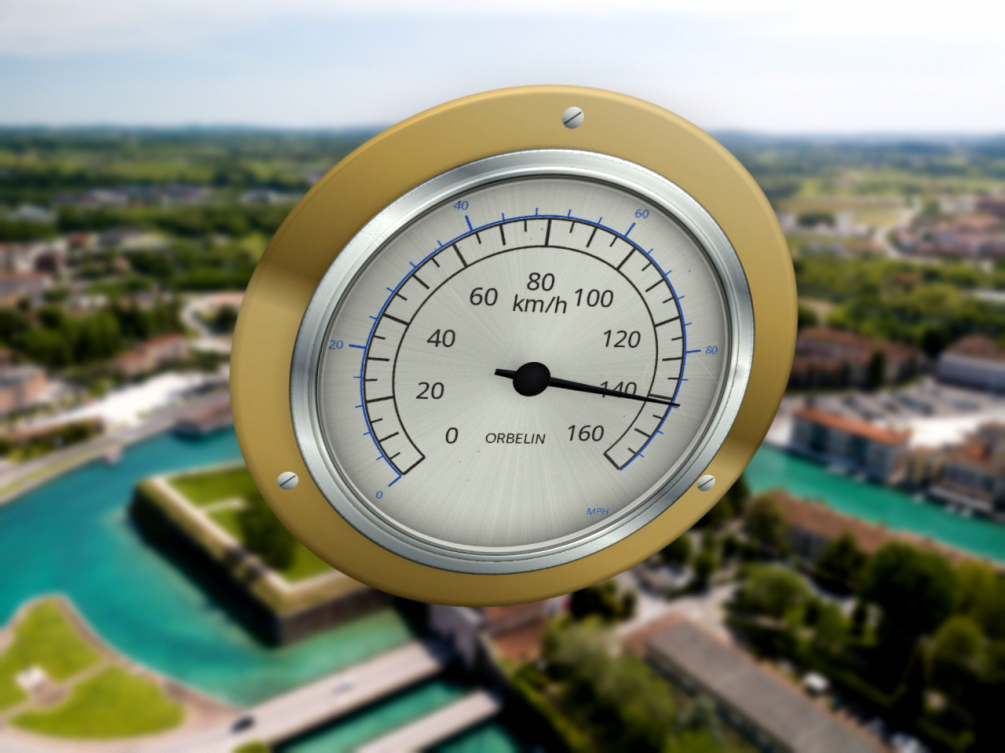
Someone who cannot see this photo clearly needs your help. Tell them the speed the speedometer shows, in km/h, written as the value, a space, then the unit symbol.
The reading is 140 km/h
